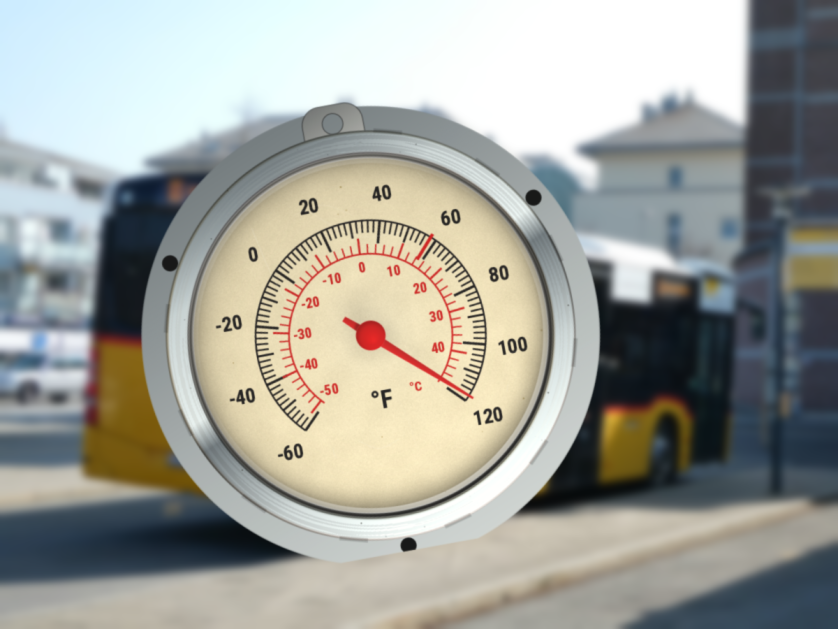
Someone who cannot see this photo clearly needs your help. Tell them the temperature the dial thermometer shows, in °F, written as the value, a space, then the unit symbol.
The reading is 118 °F
